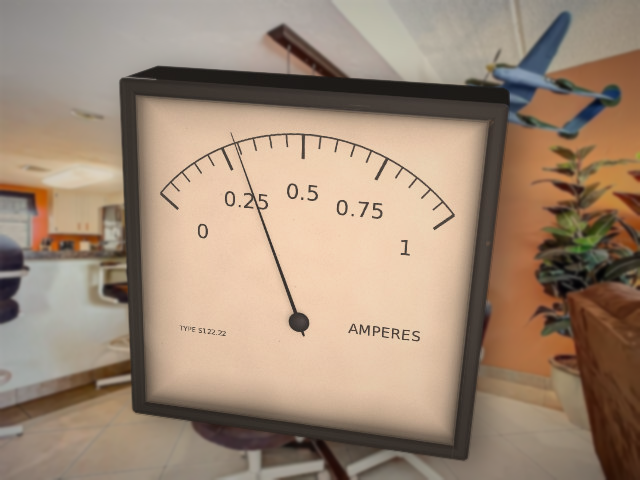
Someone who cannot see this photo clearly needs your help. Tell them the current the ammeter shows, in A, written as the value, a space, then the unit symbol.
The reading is 0.3 A
